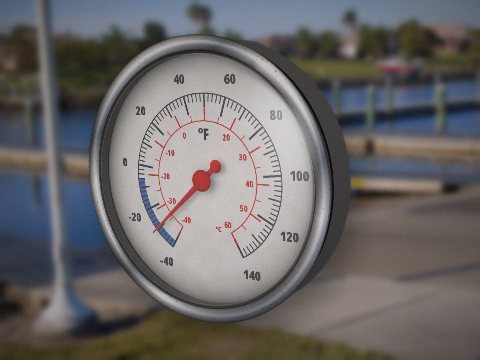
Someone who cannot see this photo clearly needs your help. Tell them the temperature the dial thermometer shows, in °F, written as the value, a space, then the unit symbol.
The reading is -30 °F
